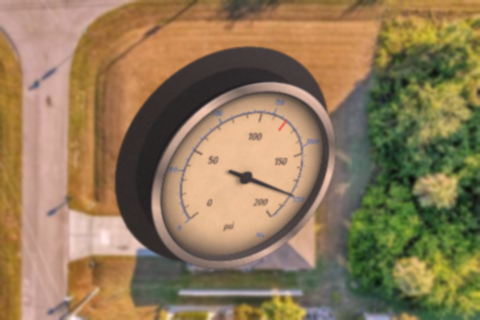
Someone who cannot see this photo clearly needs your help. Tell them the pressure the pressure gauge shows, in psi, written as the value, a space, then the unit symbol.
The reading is 180 psi
